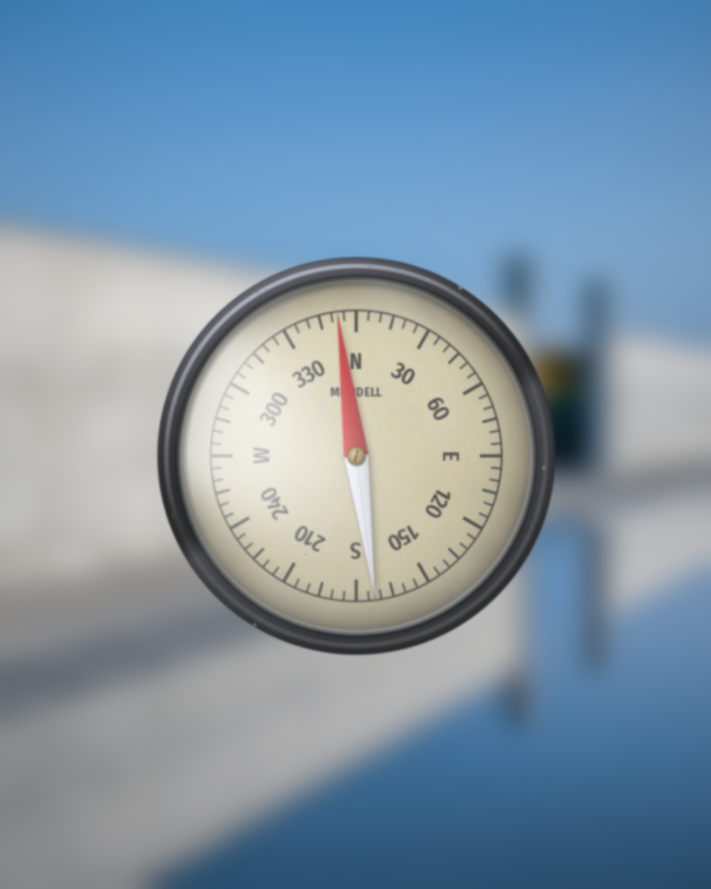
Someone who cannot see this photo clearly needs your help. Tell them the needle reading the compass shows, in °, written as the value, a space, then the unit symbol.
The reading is 352.5 °
